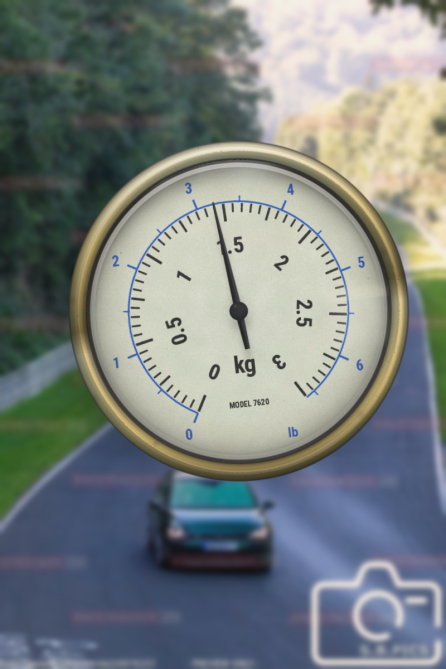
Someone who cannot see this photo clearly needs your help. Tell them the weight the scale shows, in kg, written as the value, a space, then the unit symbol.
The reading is 1.45 kg
